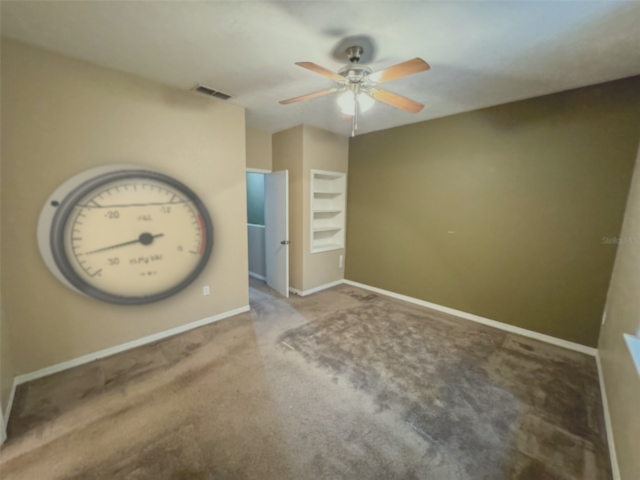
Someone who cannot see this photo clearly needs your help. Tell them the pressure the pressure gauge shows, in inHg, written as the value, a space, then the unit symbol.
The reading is -27 inHg
